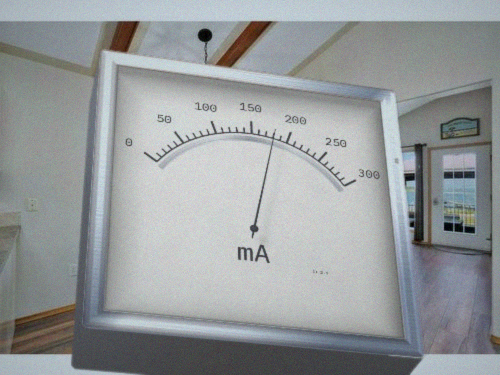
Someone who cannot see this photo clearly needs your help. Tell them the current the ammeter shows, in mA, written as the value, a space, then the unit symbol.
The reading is 180 mA
